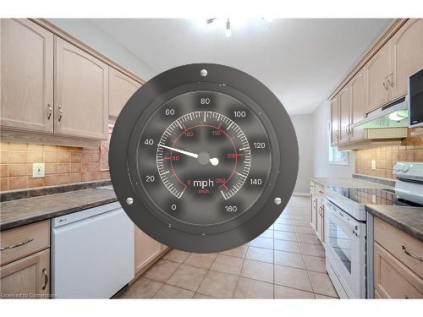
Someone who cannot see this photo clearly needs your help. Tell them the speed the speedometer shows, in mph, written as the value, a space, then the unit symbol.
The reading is 40 mph
